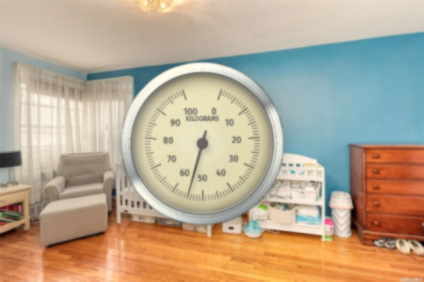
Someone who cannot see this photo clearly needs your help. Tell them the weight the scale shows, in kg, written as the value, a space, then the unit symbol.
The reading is 55 kg
